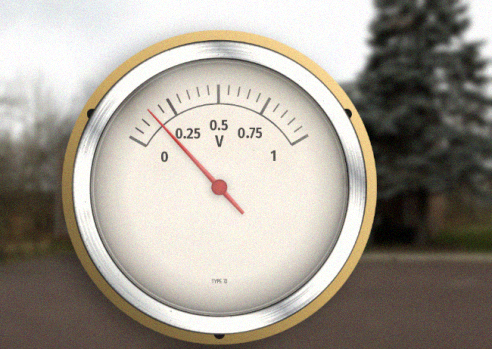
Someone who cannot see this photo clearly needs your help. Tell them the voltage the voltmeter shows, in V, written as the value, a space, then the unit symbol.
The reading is 0.15 V
